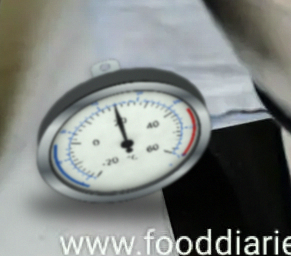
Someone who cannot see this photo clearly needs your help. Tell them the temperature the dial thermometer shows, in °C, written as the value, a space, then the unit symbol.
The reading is 20 °C
